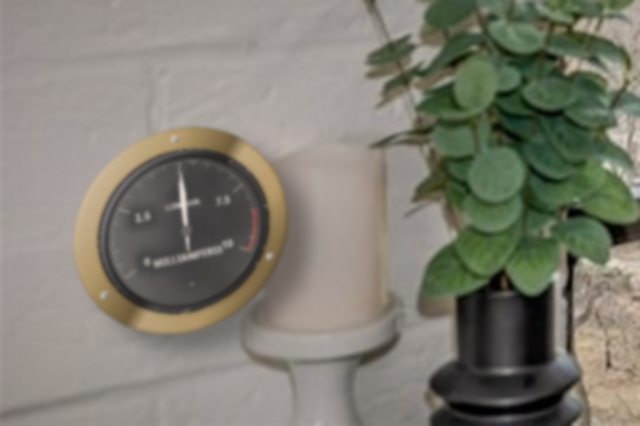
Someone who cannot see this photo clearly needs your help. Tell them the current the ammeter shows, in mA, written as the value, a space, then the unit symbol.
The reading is 5 mA
